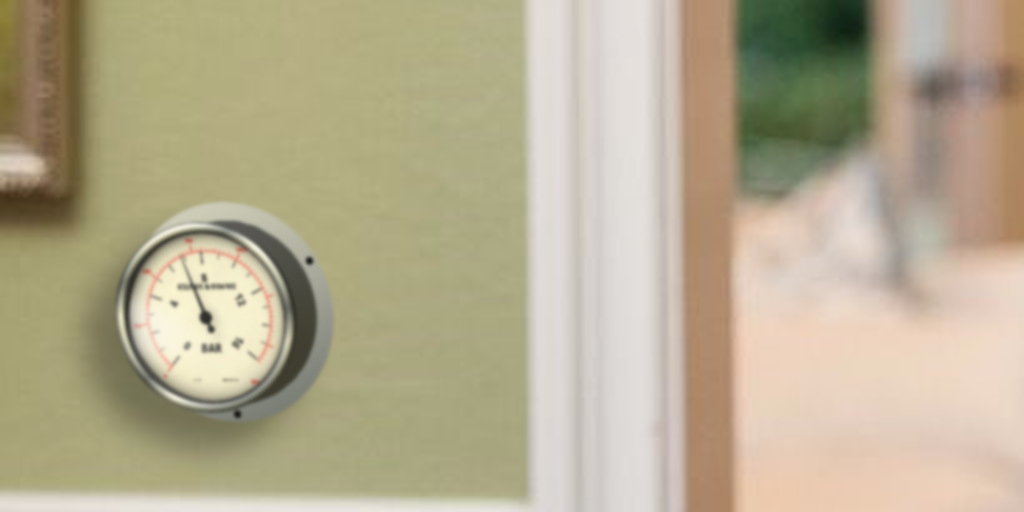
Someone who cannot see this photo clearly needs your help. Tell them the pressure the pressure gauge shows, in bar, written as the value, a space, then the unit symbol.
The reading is 7 bar
